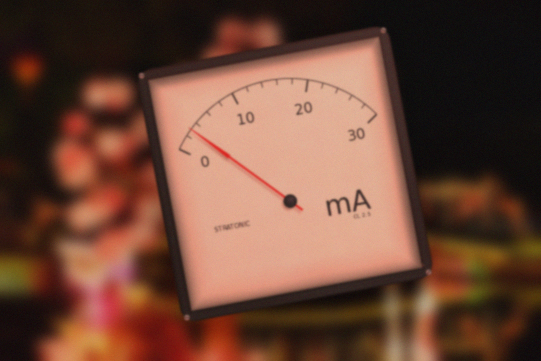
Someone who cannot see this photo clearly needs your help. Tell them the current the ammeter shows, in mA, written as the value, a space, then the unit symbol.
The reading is 3 mA
